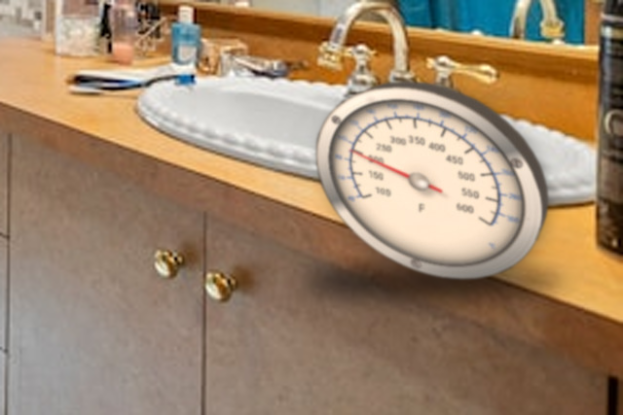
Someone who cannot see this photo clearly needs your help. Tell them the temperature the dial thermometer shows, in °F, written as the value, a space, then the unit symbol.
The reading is 200 °F
